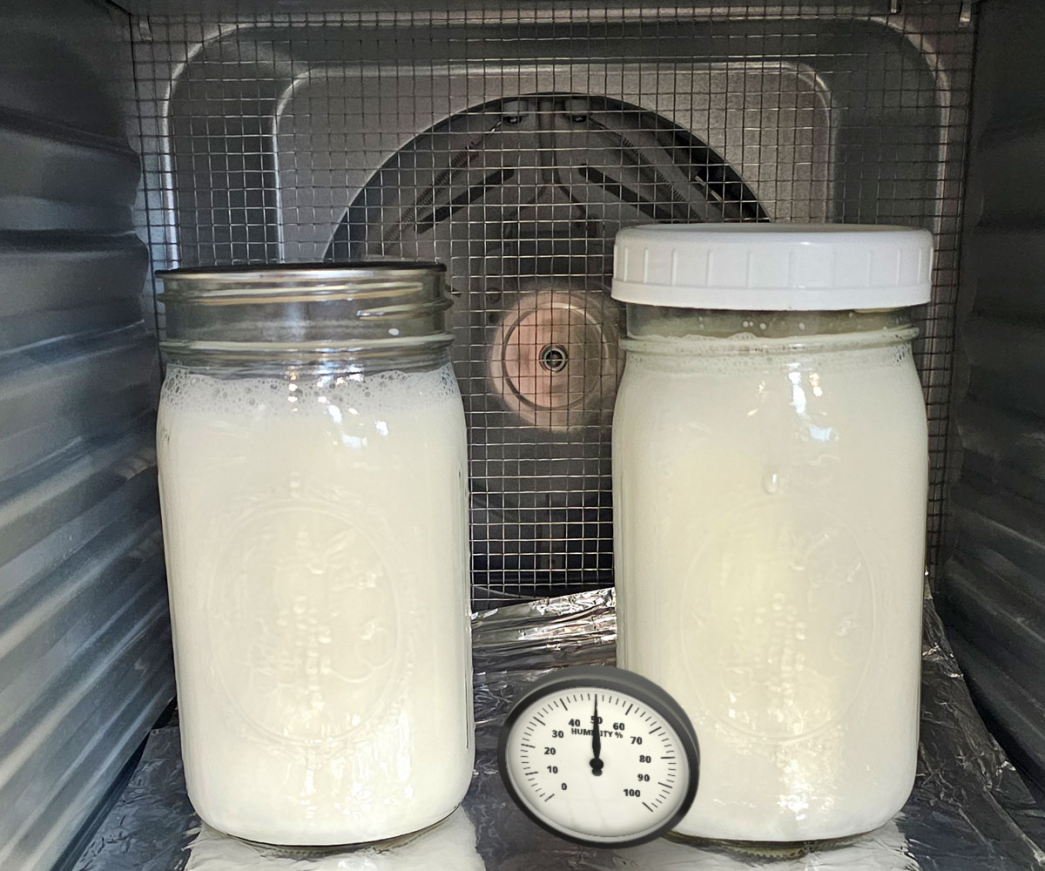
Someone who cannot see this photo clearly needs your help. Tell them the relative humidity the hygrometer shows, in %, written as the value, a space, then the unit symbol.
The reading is 50 %
